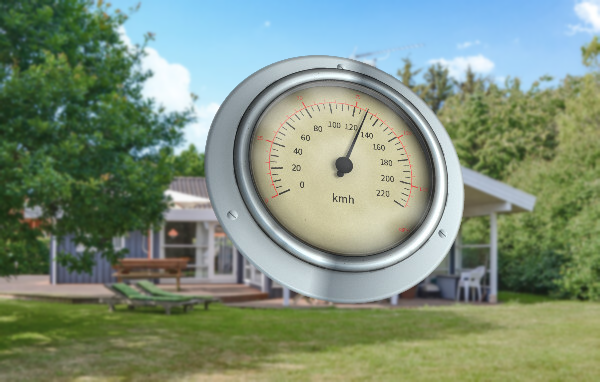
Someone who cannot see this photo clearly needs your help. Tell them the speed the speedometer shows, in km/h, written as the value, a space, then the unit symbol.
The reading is 130 km/h
